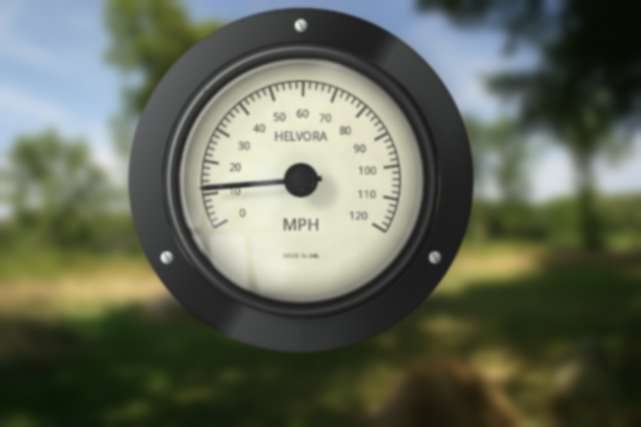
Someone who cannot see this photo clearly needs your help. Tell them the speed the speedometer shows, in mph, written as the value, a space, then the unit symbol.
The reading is 12 mph
